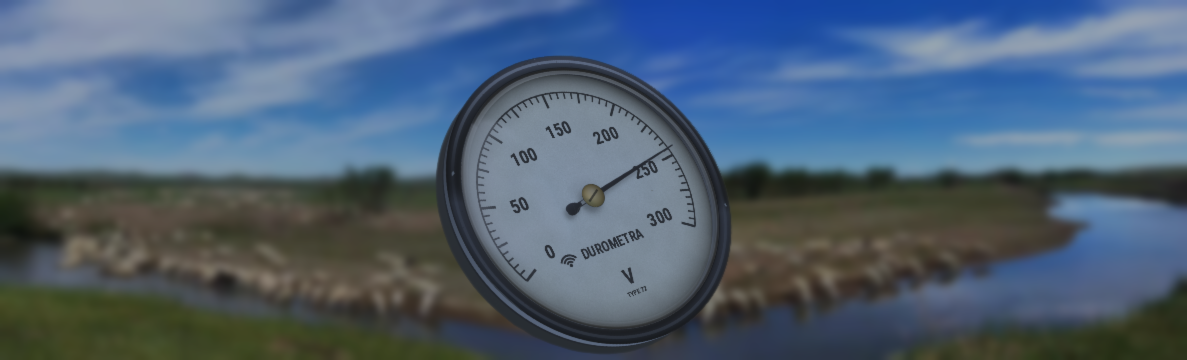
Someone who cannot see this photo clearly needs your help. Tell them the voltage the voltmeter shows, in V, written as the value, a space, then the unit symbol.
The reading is 245 V
